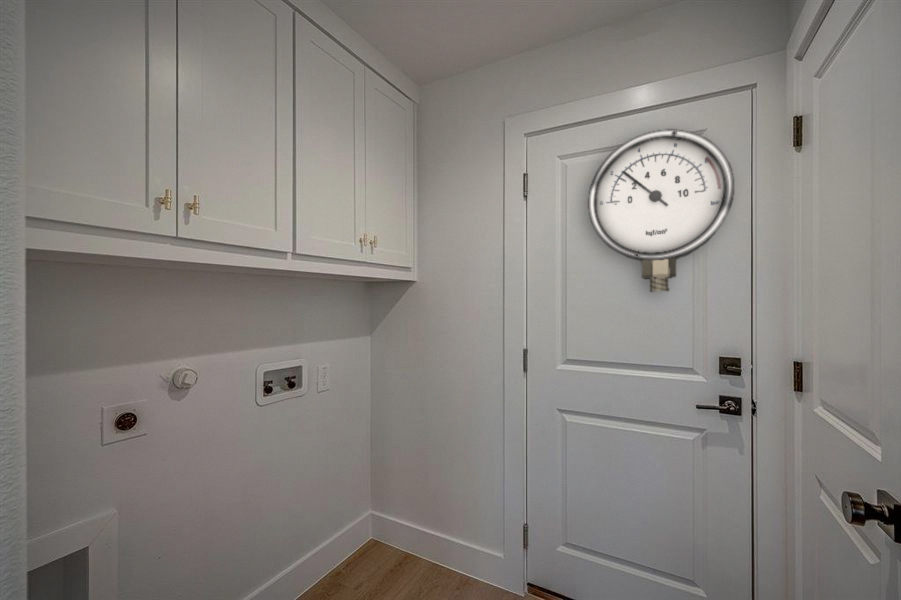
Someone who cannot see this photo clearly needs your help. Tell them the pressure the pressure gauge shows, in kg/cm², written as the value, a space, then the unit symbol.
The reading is 2.5 kg/cm²
